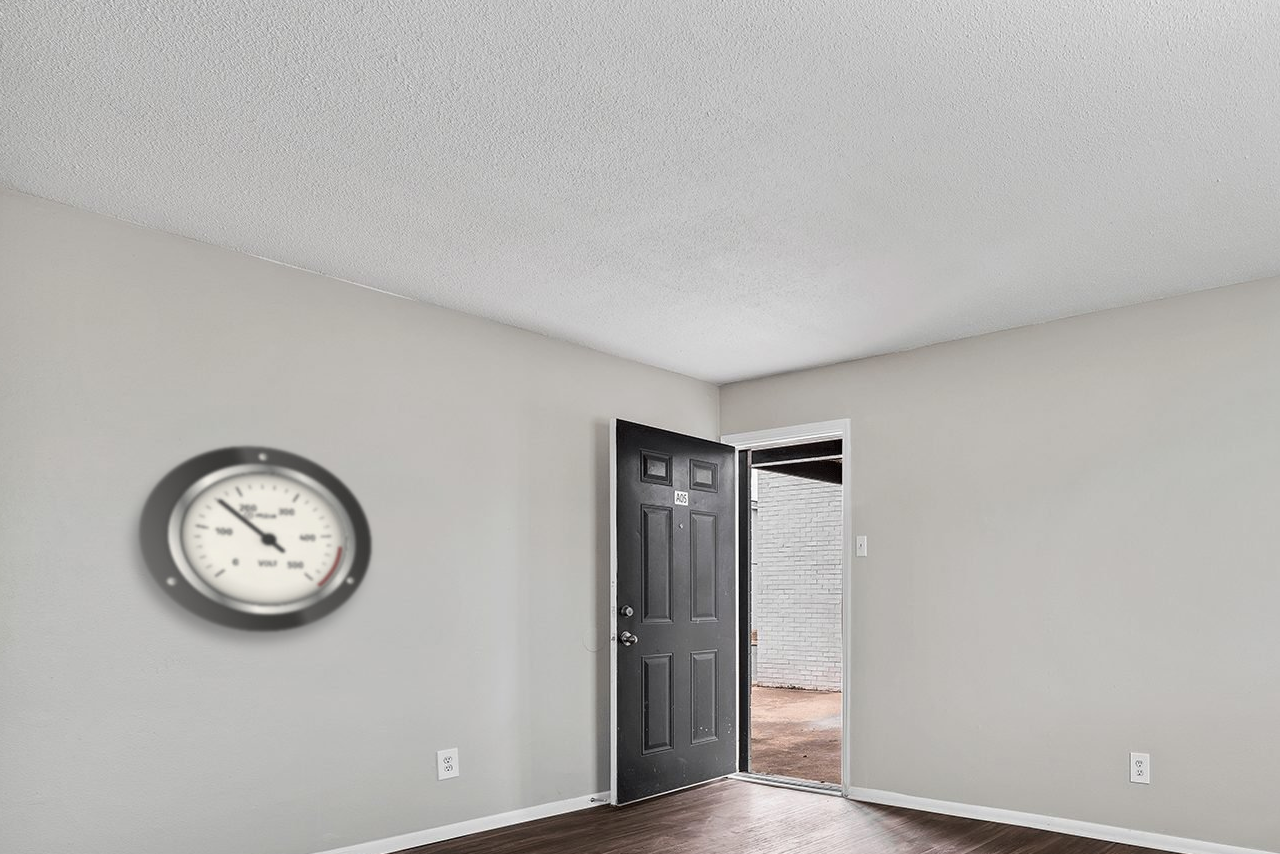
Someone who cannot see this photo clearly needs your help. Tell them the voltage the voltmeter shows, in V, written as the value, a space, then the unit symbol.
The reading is 160 V
